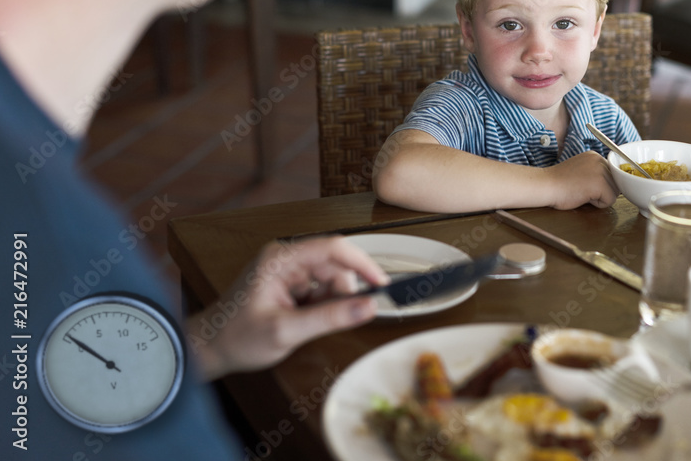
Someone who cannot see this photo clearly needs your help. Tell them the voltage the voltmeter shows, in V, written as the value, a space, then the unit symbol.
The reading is 1 V
